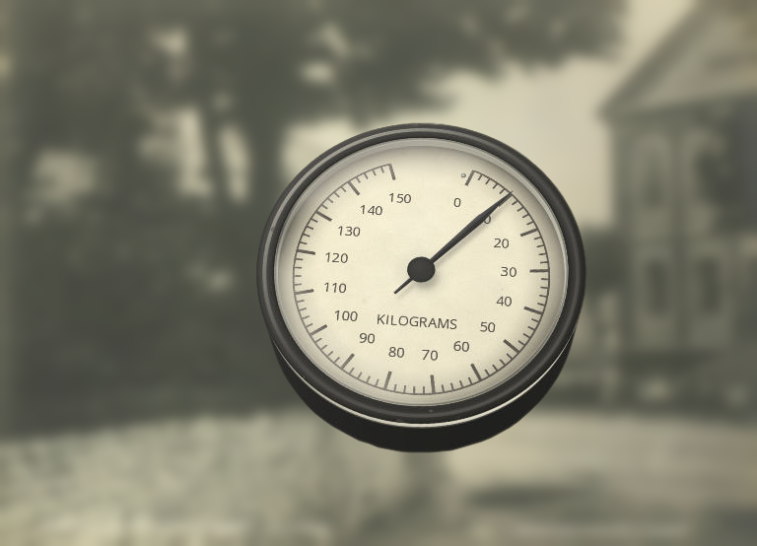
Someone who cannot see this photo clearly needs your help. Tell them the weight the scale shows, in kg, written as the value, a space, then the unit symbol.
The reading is 10 kg
